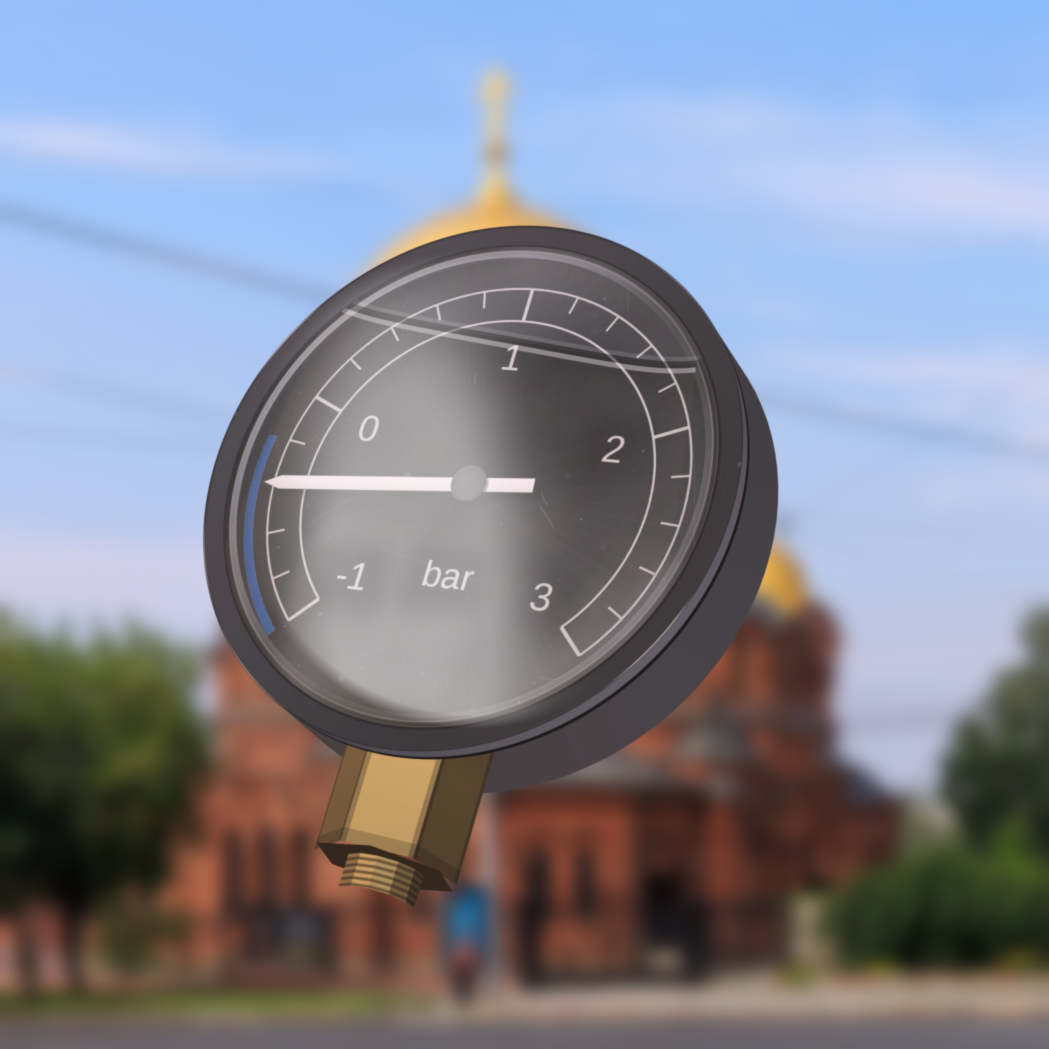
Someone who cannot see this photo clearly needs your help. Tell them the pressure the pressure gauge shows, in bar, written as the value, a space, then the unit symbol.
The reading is -0.4 bar
